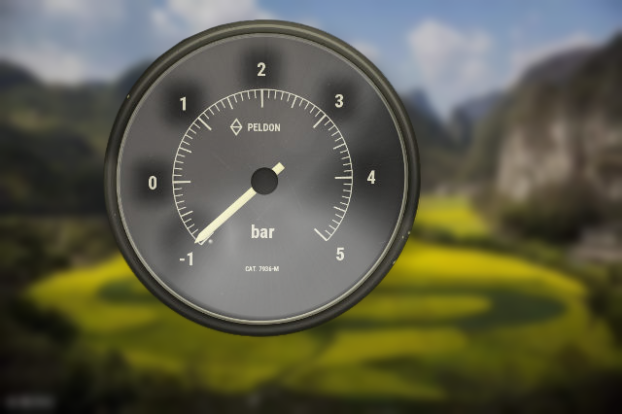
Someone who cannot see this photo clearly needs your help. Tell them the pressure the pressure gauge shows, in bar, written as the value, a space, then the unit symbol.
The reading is -0.9 bar
